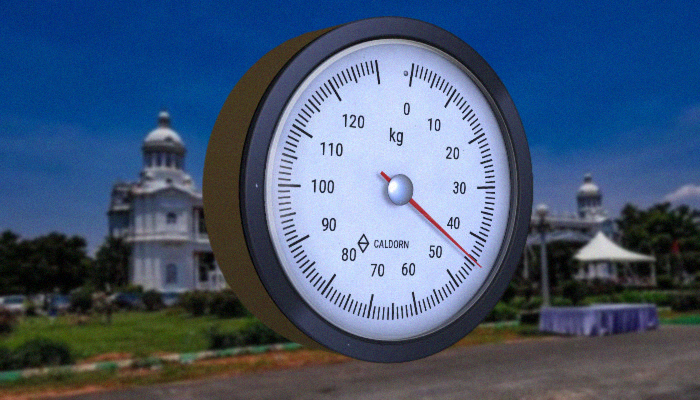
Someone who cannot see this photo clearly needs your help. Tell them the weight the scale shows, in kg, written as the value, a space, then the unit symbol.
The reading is 45 kg
